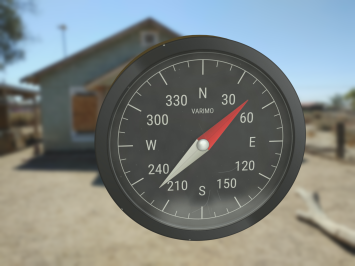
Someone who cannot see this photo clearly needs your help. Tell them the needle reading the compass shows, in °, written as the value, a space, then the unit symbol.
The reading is 45 °
